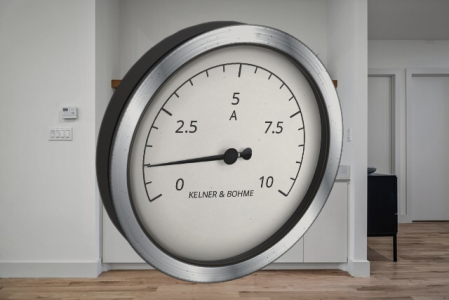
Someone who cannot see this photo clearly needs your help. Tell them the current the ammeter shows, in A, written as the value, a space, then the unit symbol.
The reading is 1 A
